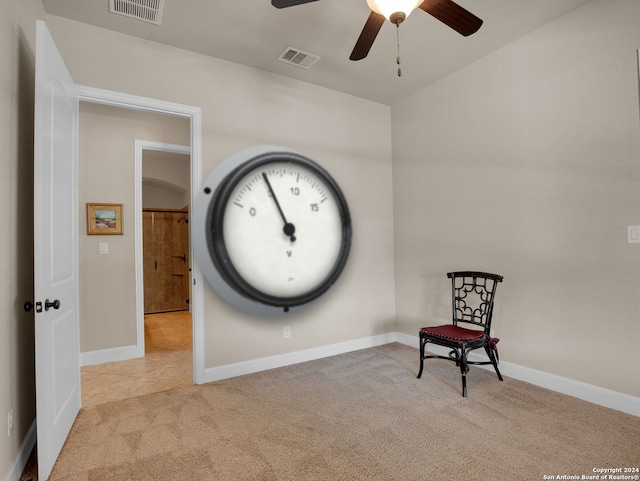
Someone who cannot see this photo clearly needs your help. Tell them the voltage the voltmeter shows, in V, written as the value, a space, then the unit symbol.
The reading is 5 V
